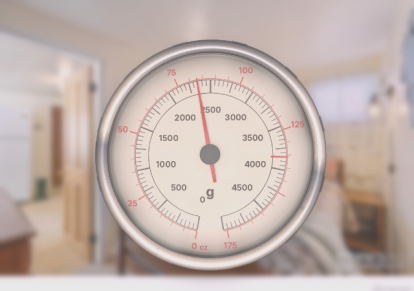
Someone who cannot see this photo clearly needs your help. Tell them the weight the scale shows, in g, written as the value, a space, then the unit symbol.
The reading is 2350 g
